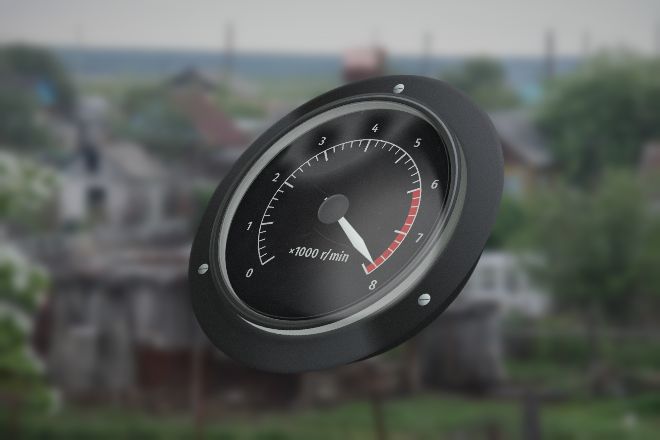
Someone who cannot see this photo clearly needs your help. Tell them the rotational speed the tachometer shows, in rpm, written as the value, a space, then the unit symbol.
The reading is 7800 rpm
